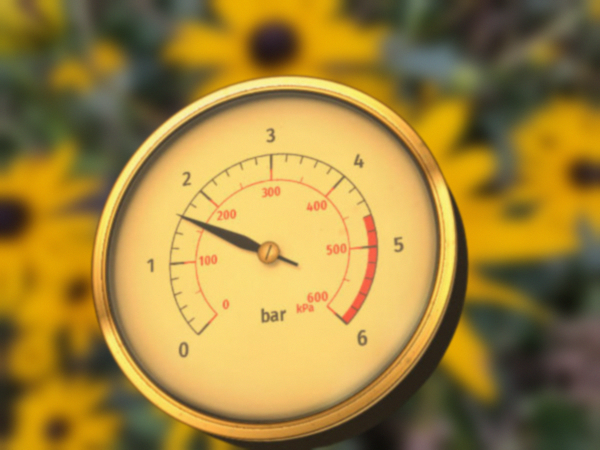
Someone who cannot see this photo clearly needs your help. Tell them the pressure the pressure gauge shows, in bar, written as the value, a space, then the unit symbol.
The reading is 1.6 bar
